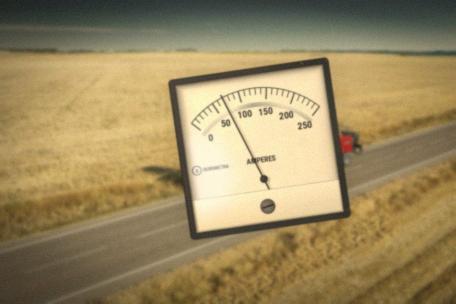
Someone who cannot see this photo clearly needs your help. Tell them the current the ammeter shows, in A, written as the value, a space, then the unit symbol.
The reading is 70 A
